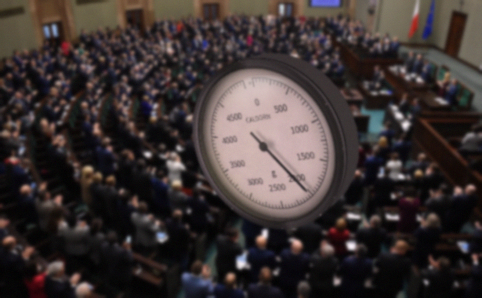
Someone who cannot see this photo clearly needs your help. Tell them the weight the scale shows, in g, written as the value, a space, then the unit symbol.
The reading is 2000 g
